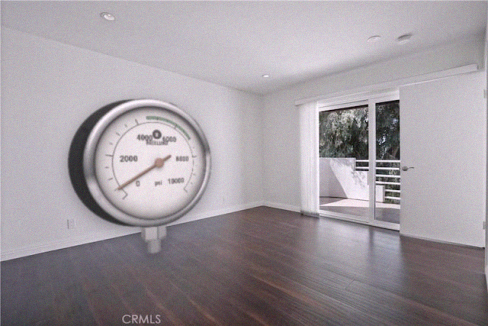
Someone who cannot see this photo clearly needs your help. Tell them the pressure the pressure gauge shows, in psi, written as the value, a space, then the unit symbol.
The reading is 500 psi
